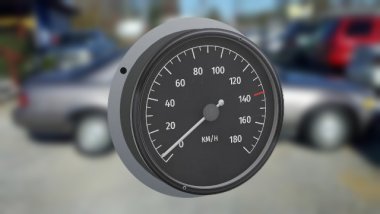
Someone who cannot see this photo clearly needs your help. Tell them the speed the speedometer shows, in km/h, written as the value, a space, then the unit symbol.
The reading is 5 km/h
